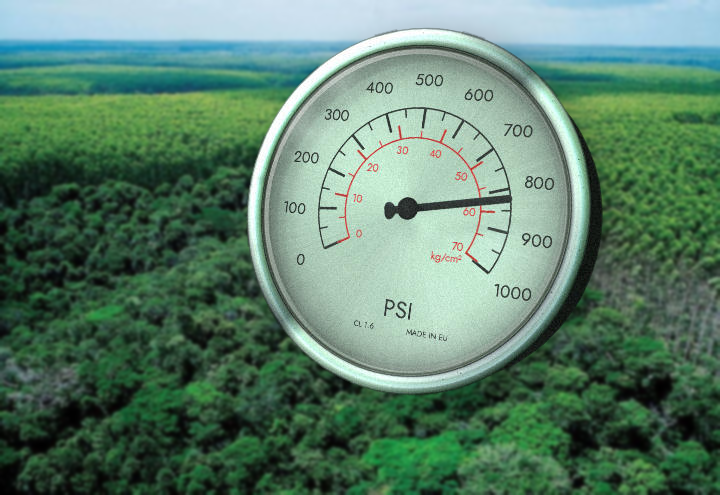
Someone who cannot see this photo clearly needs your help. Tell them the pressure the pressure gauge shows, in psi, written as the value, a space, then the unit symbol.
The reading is 825 psi
